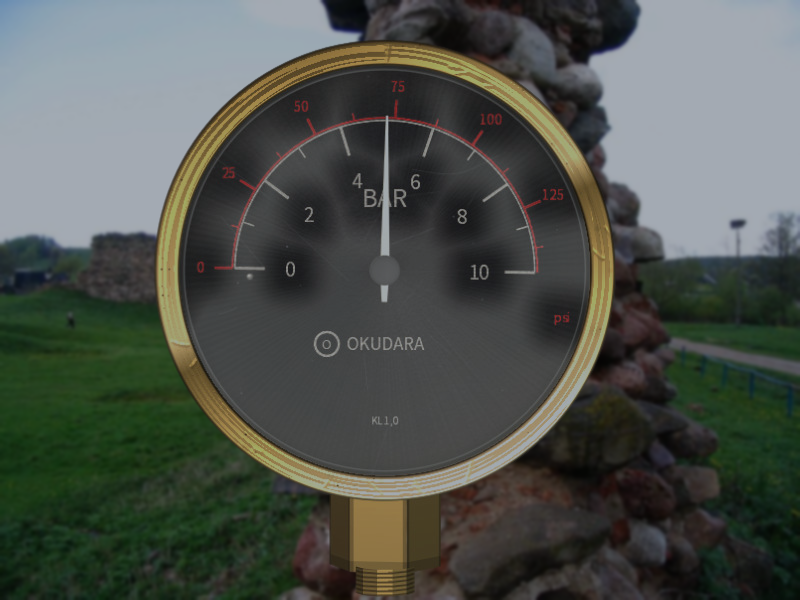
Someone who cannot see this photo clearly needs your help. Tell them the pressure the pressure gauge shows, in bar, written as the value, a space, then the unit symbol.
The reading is 5 bar
